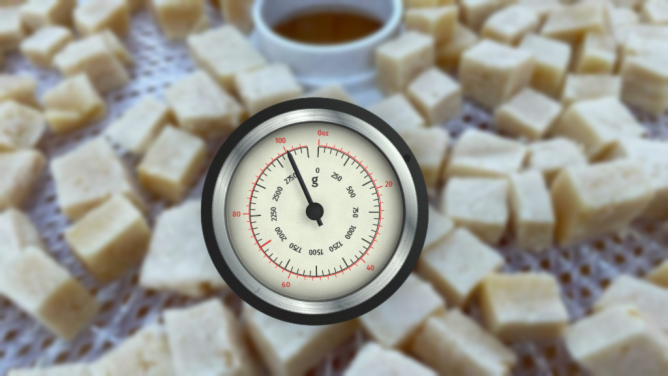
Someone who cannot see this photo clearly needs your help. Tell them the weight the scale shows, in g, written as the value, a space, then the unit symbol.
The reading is 2850 g
